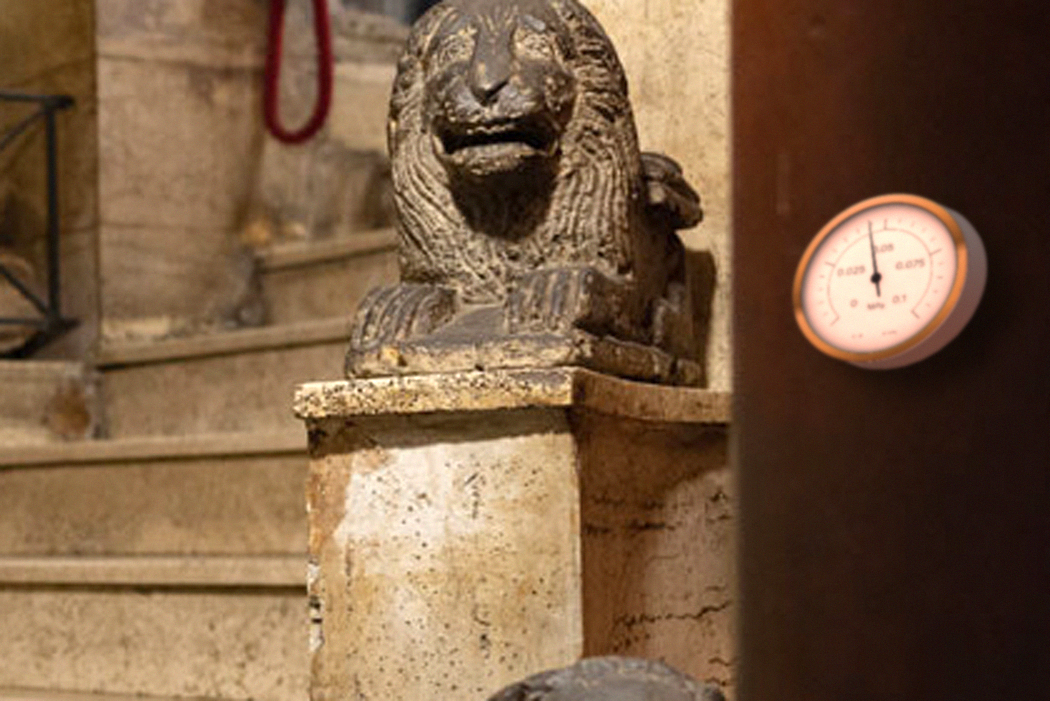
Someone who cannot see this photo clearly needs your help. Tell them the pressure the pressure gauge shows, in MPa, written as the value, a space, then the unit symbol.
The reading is 0.045 MPa
